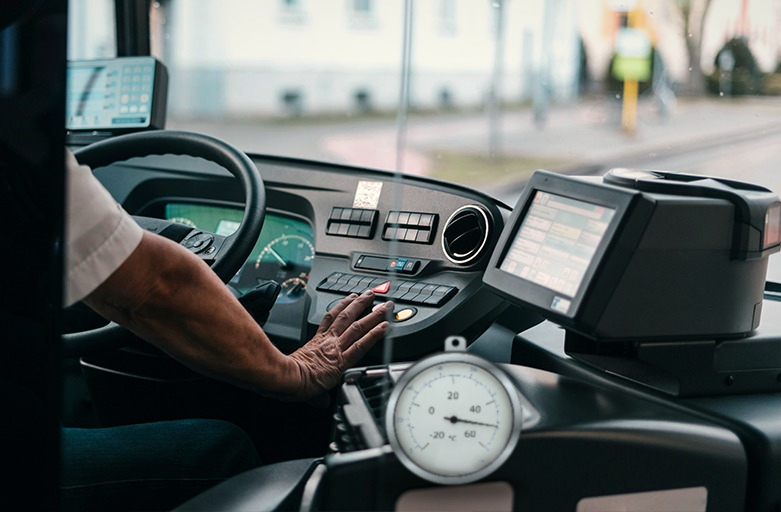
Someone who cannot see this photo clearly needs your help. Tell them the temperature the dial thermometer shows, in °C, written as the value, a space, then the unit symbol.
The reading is 50 °C
